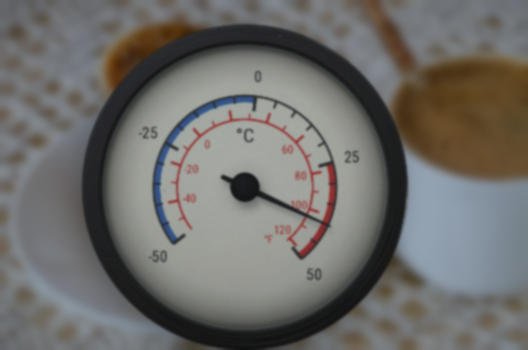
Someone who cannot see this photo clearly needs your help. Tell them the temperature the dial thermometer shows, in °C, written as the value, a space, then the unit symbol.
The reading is 40 °C
